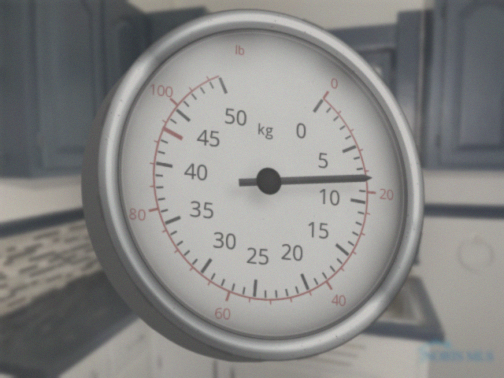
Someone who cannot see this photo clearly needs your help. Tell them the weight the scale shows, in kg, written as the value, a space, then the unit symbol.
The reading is 8 kg
